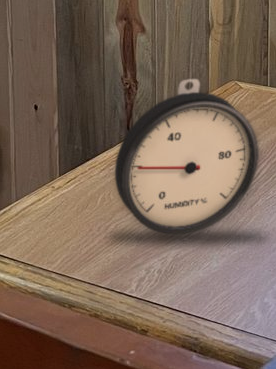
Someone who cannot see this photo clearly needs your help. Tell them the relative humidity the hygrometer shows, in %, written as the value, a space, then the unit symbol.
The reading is 20 %
